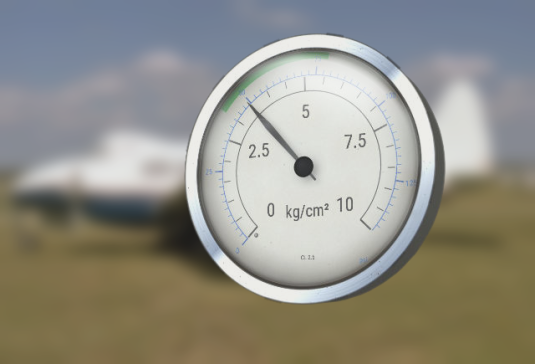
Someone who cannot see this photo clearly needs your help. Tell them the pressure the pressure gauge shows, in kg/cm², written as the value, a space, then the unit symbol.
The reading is 3.5 kg/cm²
